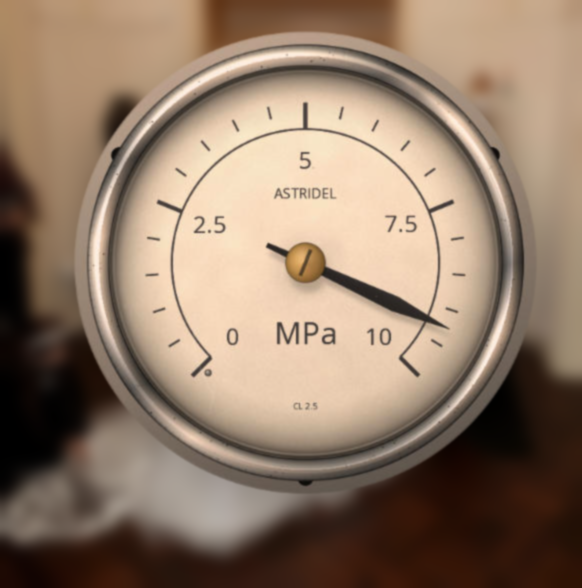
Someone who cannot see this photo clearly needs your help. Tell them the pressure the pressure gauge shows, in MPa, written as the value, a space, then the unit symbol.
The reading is 9.25 MPa
